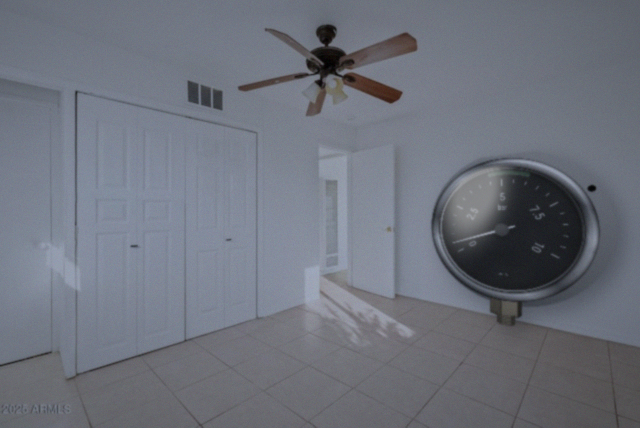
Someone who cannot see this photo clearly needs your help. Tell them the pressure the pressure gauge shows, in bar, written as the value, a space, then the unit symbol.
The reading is 0.5 bar
